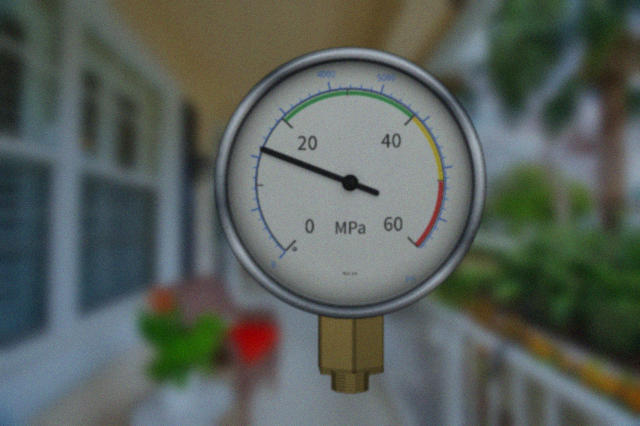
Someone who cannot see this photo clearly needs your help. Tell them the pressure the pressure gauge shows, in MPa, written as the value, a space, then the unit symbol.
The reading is 15 MPa
